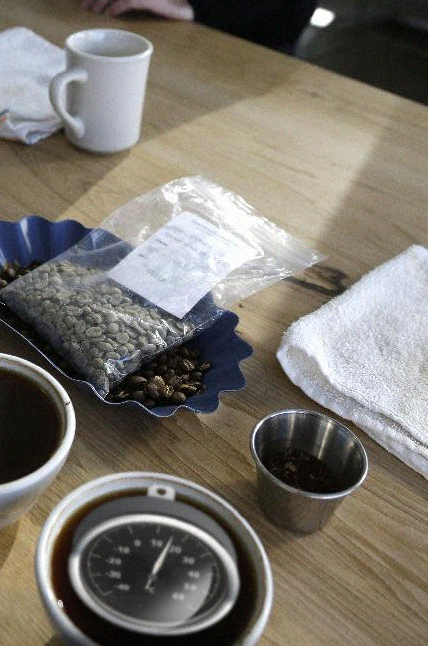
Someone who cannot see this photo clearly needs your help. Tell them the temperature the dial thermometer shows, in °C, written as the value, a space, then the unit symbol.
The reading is 15 °C
